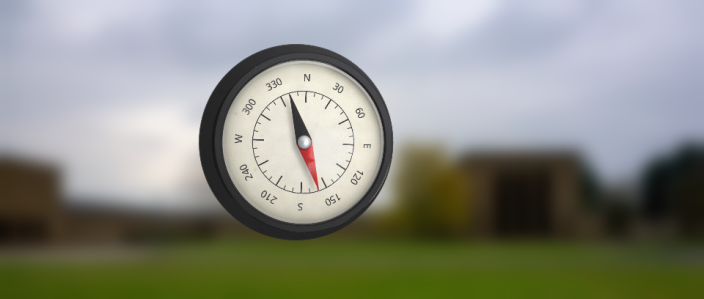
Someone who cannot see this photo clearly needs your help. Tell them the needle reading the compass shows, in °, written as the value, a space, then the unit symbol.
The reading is 160 °
